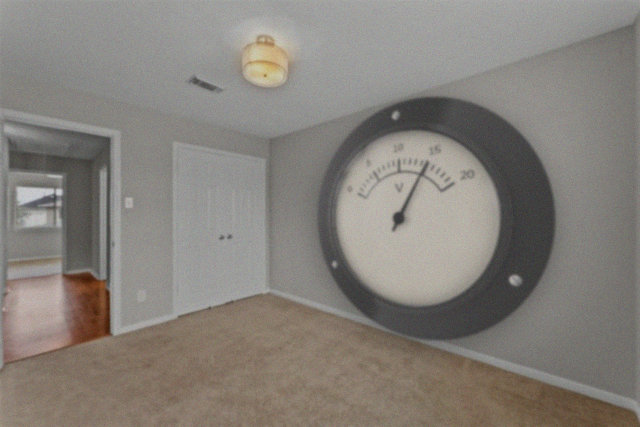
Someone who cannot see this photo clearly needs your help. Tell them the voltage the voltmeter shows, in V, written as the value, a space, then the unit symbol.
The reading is 15 V
